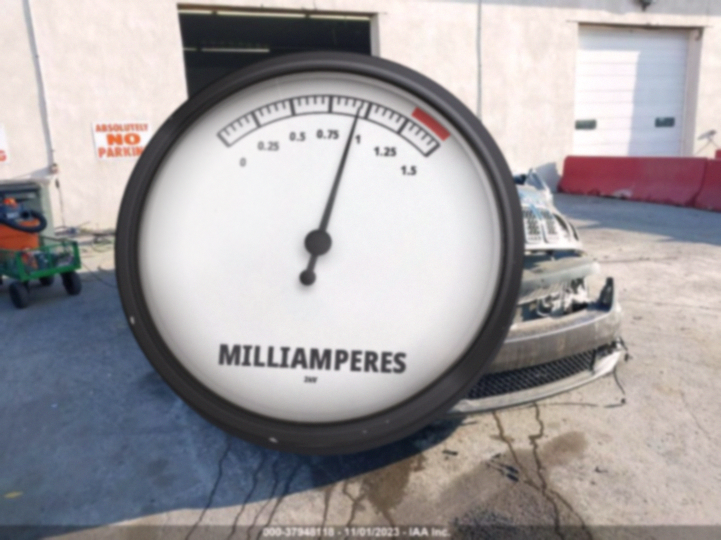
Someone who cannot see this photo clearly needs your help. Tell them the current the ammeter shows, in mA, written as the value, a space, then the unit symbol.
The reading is 0.95 mA
